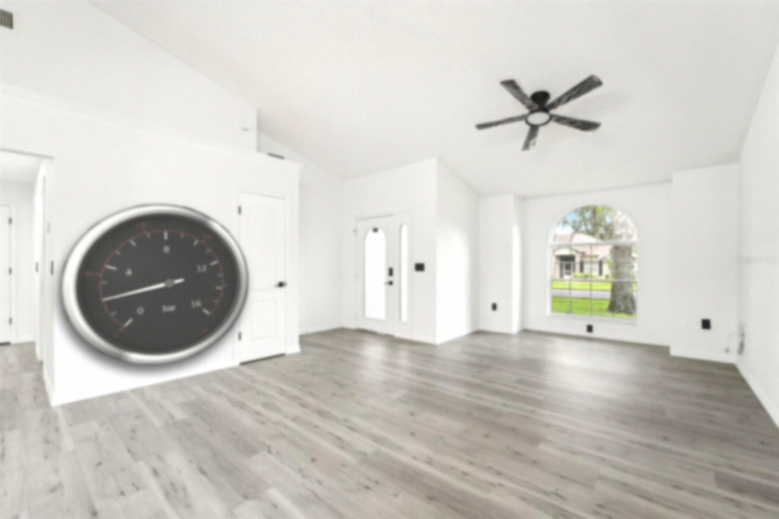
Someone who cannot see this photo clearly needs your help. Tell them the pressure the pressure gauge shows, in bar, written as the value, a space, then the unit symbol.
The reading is 2 bar
